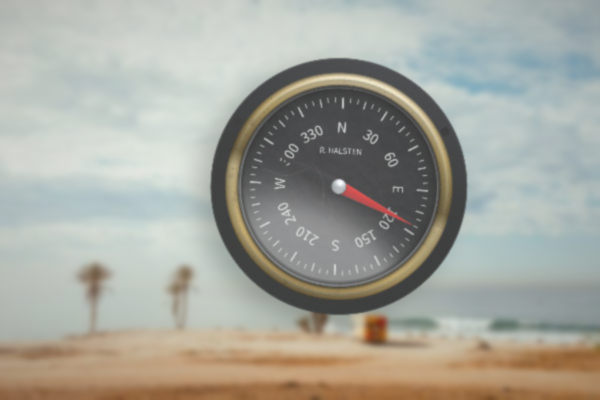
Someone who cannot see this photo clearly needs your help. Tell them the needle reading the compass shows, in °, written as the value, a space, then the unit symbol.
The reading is 115 °
